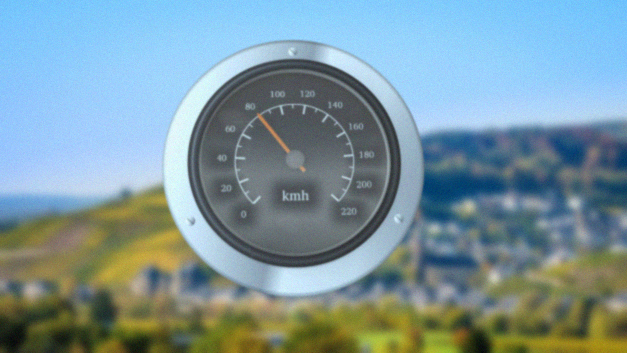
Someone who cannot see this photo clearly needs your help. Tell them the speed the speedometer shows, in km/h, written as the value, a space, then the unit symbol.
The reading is 80 km/h
